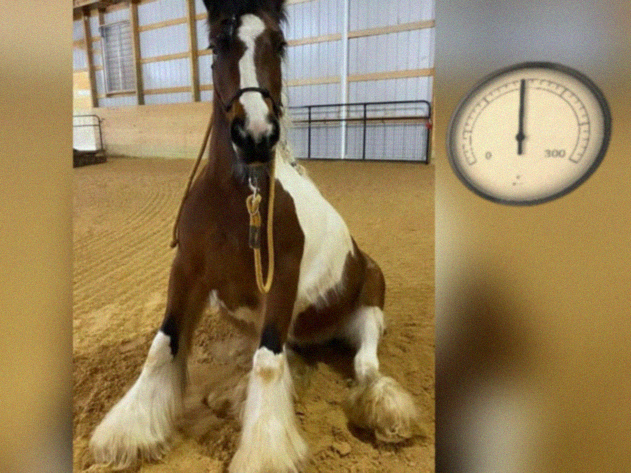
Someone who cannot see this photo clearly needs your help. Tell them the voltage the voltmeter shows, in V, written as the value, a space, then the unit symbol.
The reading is 150 V
